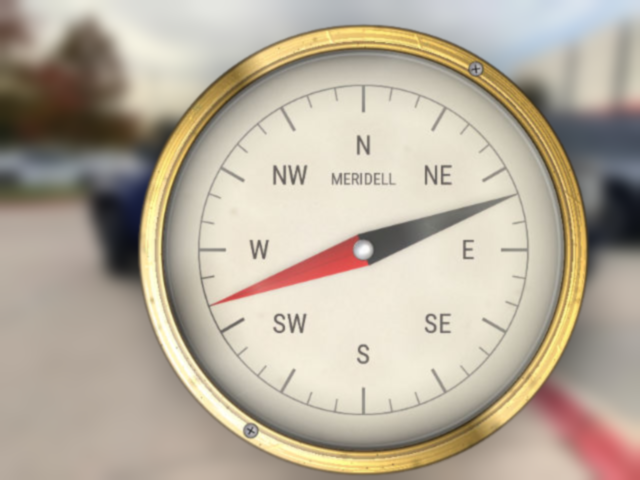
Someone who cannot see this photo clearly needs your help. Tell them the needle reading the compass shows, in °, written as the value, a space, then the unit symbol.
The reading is 250 °
